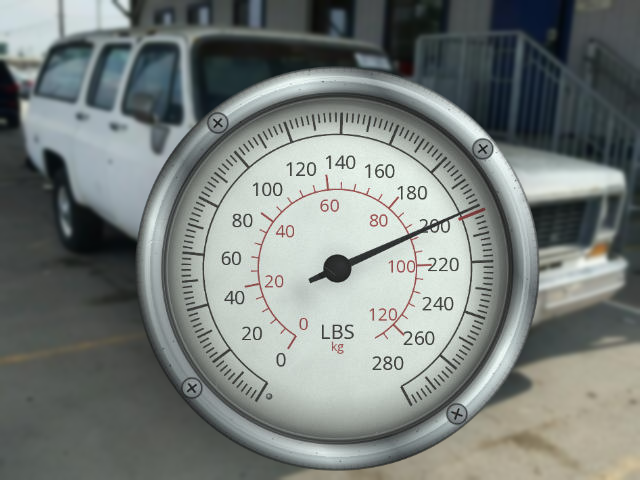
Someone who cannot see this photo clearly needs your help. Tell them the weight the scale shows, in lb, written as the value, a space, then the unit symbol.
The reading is 200 lb
